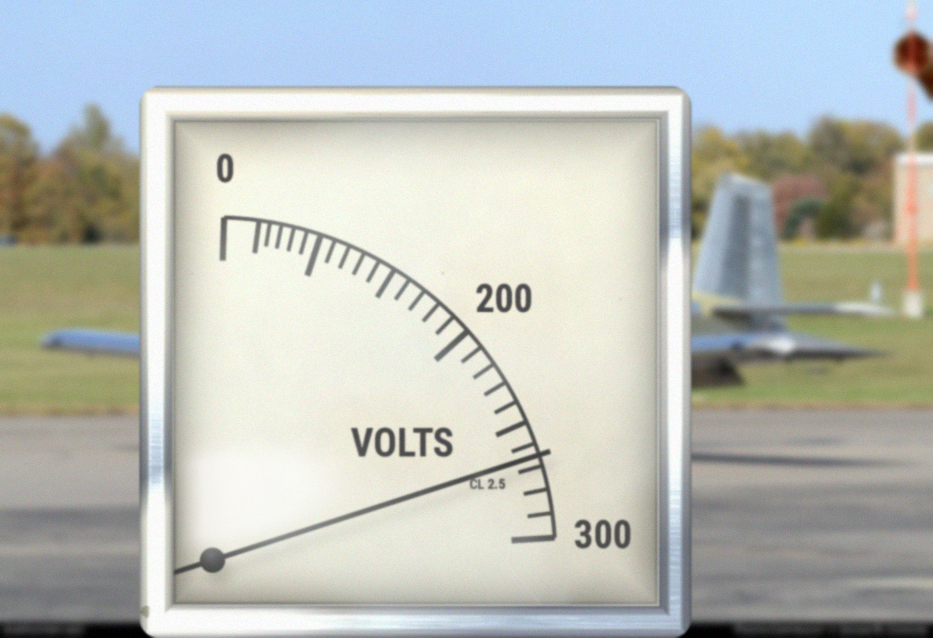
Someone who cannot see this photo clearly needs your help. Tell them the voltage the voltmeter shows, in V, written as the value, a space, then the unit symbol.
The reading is 265 V
